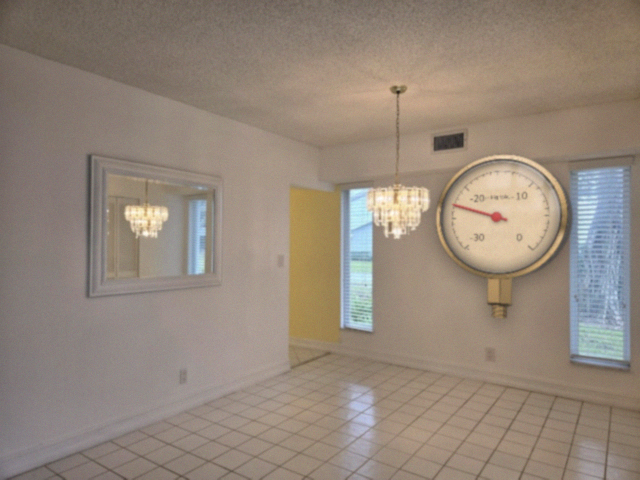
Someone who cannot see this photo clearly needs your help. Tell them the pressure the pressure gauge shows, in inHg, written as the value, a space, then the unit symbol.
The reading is -23 inHg
